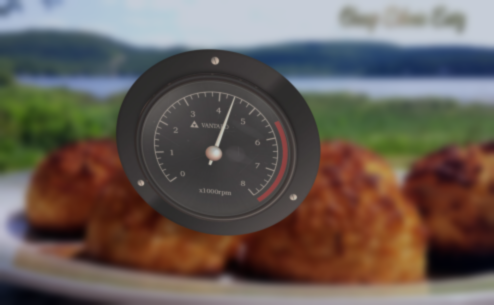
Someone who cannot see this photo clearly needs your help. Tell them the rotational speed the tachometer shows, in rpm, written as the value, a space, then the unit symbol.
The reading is 4400 rpm
